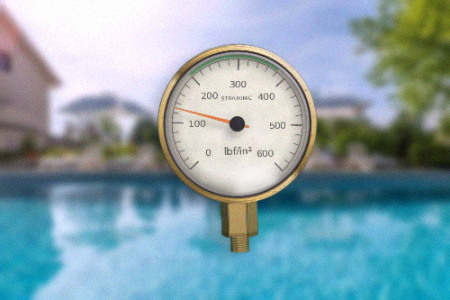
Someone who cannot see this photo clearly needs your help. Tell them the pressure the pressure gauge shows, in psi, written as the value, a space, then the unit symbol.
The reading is 130 psi
